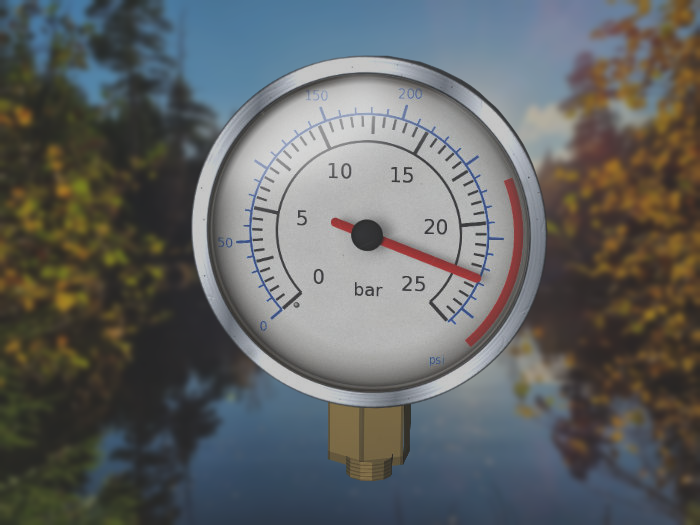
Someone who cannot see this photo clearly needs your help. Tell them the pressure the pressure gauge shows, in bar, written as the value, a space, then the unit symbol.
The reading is 22.5 bar
